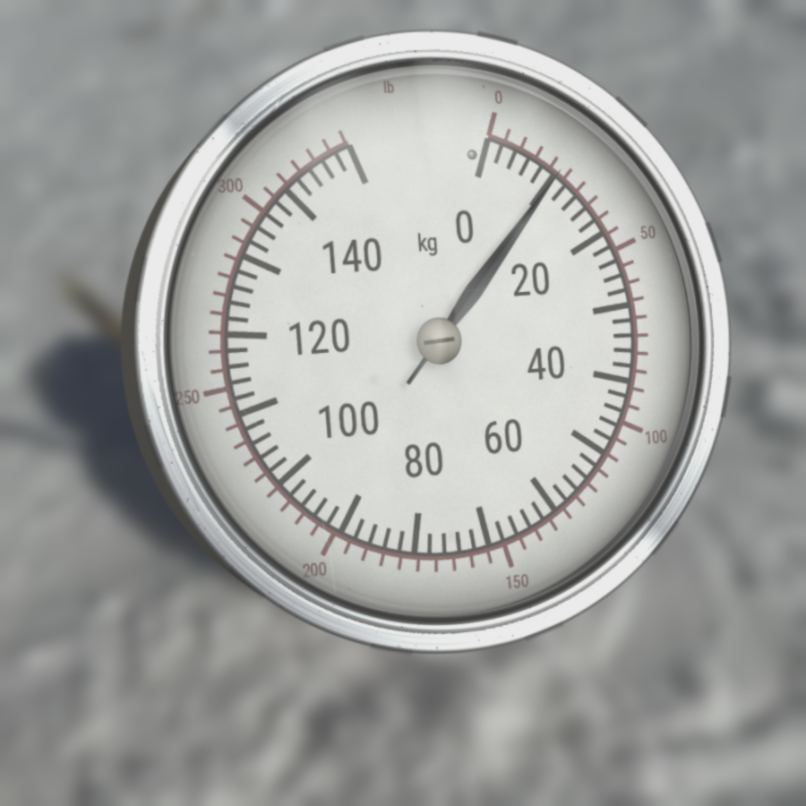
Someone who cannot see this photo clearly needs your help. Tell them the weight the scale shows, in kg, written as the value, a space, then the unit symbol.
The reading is 10 kg
